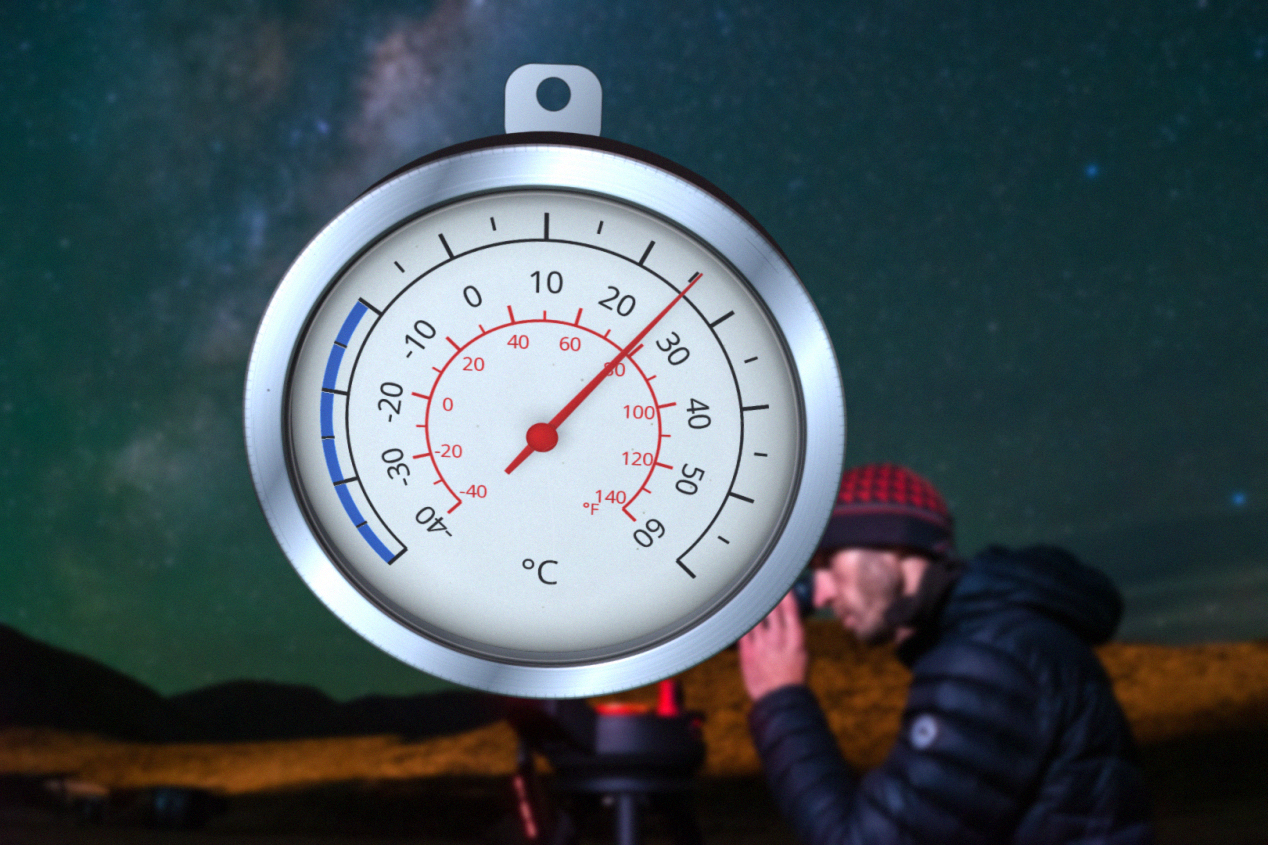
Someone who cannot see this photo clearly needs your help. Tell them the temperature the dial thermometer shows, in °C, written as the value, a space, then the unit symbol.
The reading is 25 °C
